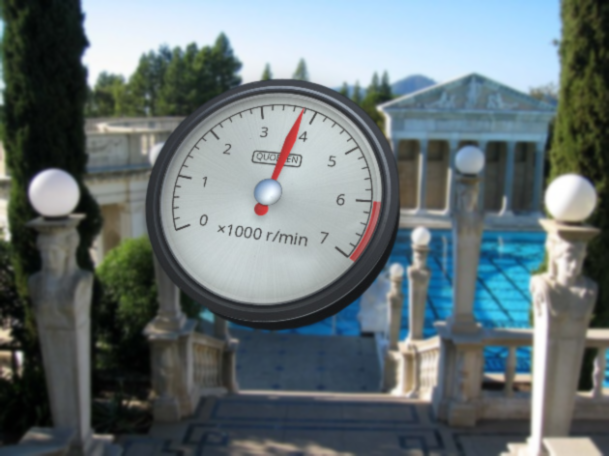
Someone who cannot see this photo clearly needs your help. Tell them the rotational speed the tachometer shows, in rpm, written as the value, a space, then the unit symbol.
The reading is 3800 rpm
